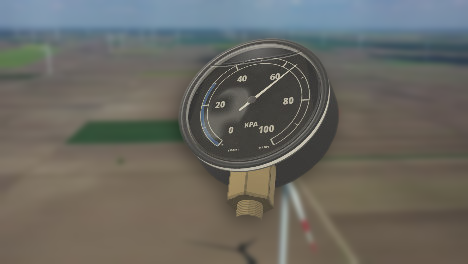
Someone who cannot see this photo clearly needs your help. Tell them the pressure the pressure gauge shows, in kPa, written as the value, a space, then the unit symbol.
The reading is 65 kPa
